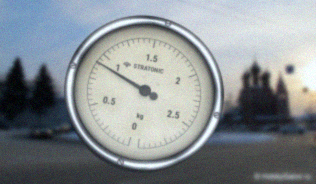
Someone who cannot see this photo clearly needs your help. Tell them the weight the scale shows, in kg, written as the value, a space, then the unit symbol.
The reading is 0.9 kg
